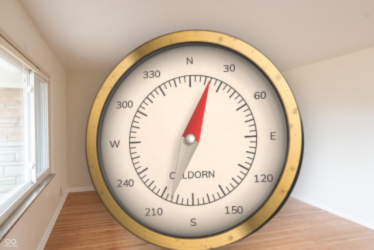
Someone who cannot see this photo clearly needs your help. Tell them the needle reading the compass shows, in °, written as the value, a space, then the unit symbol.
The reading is 20 °
